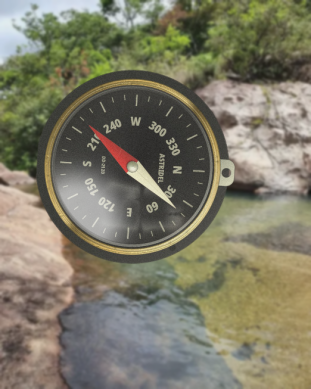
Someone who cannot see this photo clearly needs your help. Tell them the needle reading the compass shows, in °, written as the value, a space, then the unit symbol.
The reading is 220 °
